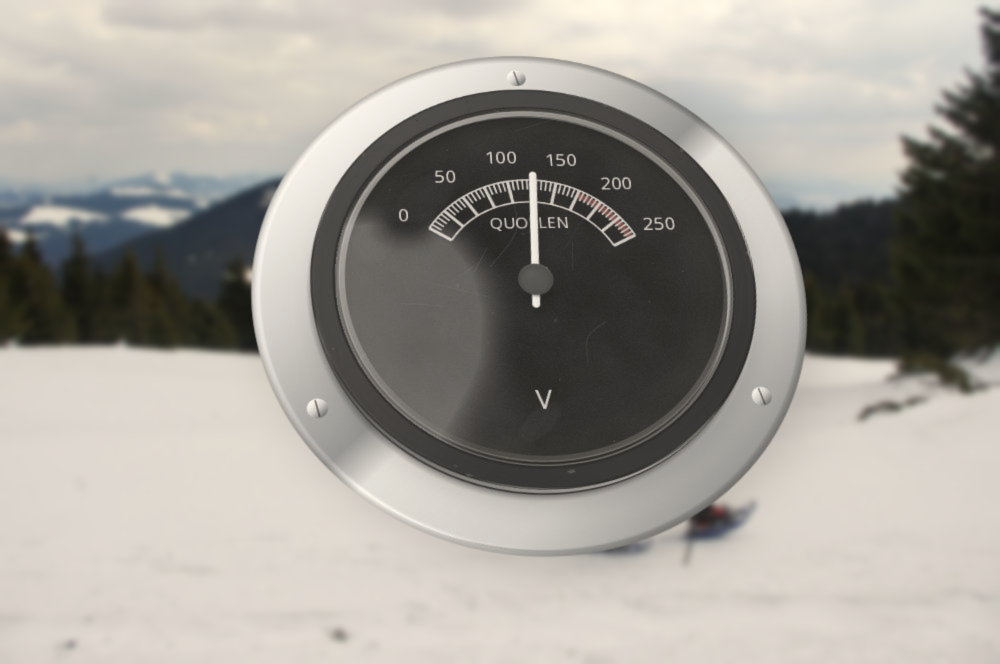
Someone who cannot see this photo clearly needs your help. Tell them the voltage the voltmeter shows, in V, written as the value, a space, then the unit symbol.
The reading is 125 V
